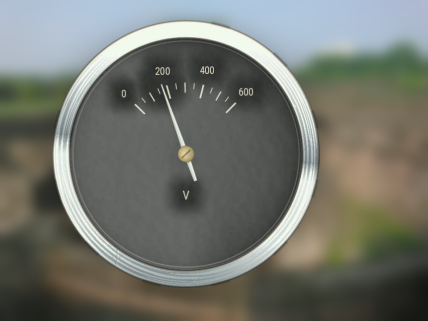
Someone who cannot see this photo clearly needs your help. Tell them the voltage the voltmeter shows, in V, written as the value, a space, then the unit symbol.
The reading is 175 V
